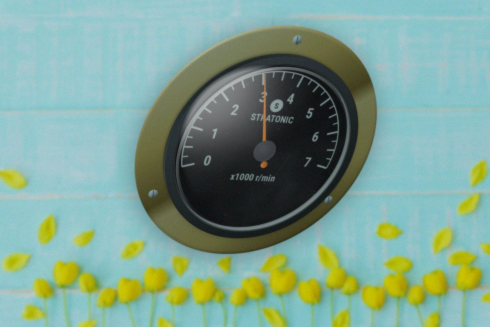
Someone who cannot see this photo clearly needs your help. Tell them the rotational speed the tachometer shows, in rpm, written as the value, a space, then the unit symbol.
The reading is 3000 rpm
